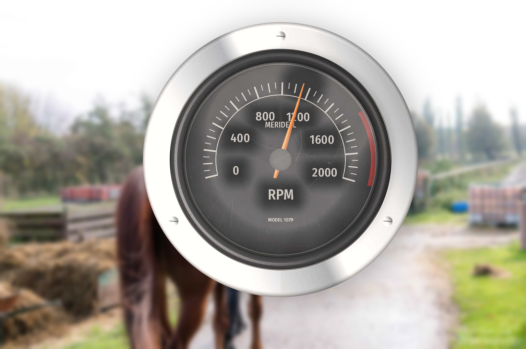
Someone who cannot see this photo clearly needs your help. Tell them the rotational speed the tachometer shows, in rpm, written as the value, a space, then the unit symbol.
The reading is 1150 rpm
